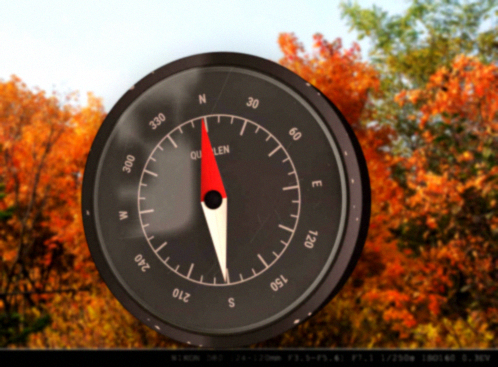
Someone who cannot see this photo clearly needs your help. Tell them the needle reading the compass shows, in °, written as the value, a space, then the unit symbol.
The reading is 0 °
